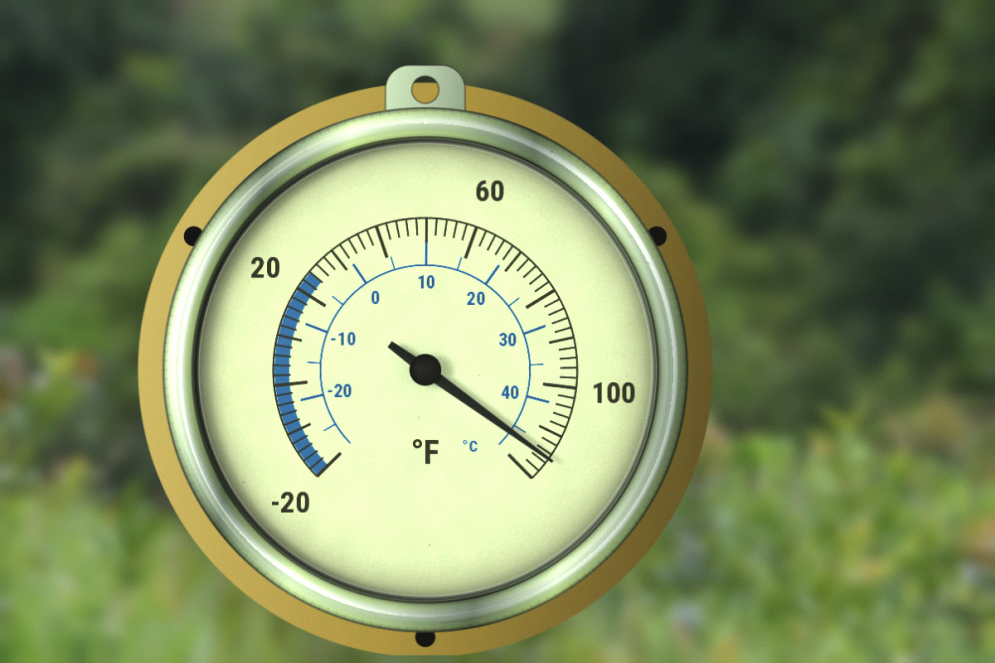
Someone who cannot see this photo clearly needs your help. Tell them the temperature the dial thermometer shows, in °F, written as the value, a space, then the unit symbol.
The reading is 115 °F
